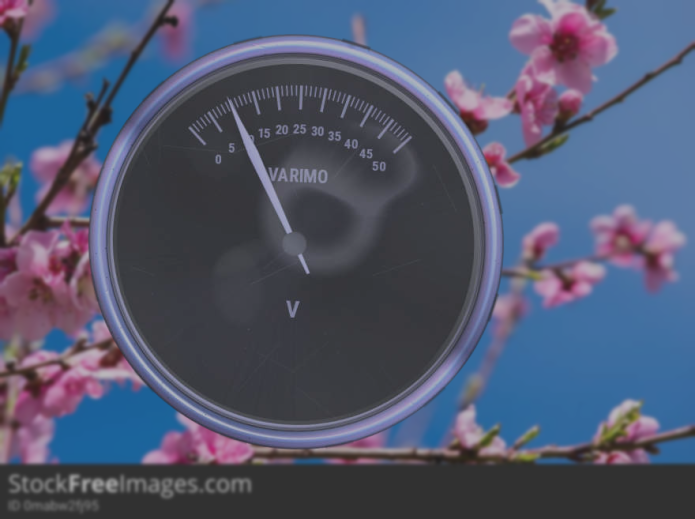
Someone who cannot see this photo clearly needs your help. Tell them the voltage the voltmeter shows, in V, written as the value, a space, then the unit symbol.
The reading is 10 V
